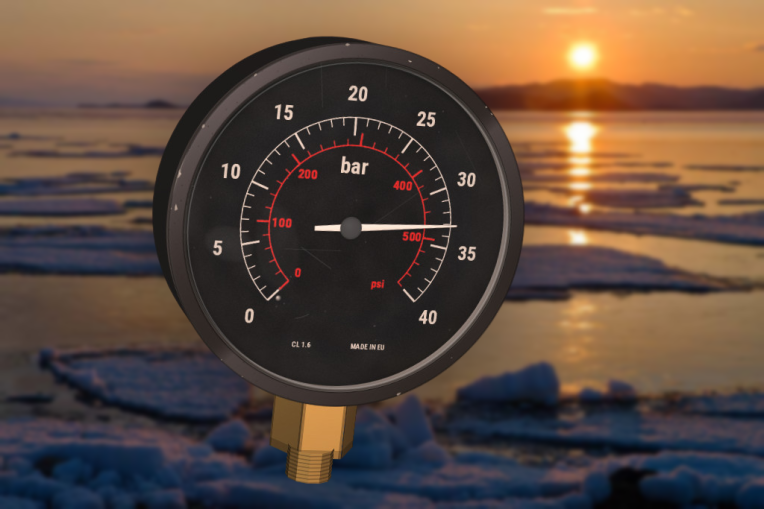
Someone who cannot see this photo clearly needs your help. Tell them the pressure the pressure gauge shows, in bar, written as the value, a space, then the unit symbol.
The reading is 33 bar
